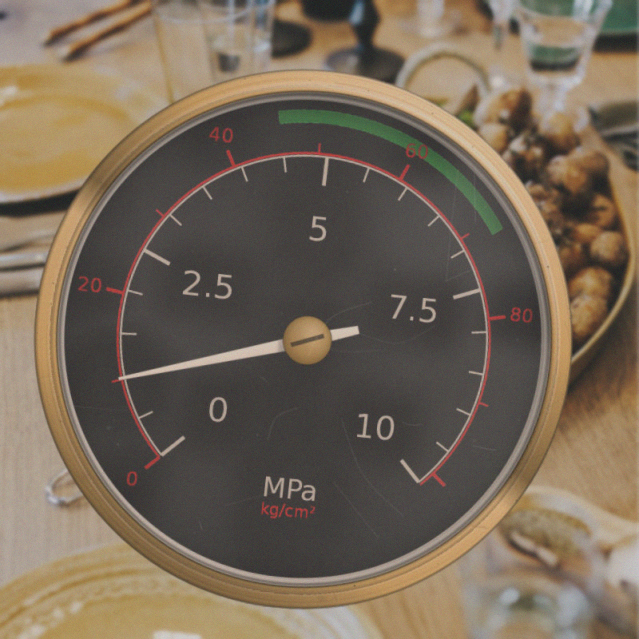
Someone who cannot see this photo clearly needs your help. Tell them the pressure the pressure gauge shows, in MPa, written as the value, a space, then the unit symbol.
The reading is 1 MPa
